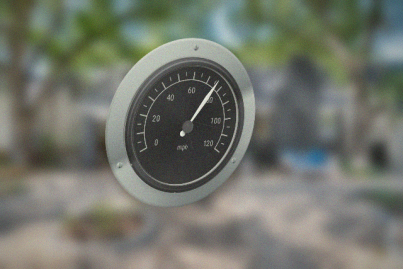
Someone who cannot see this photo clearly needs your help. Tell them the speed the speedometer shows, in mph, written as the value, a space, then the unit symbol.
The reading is 75 mph
